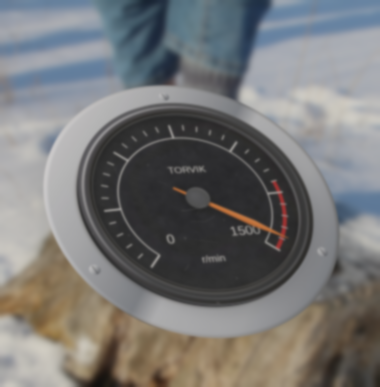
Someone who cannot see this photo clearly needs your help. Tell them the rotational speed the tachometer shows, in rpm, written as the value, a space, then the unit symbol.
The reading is 1450 rpm
